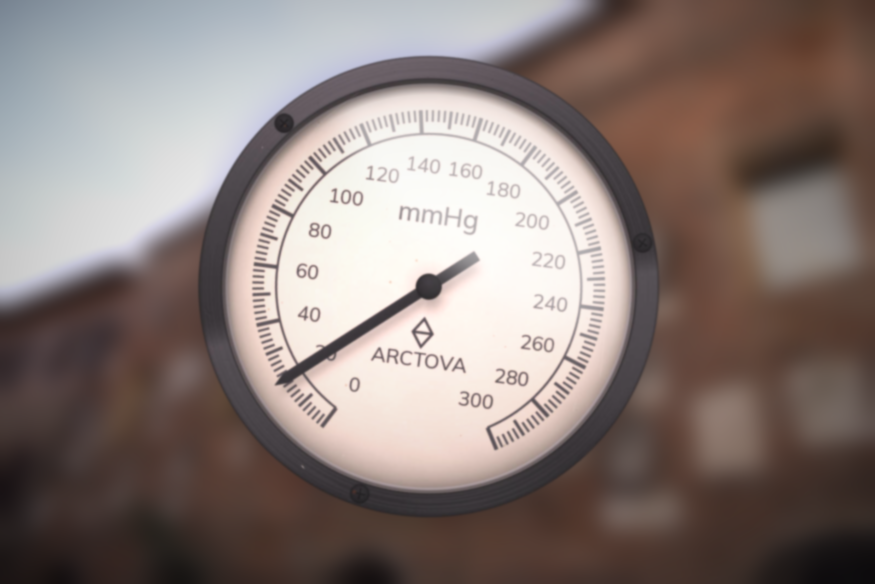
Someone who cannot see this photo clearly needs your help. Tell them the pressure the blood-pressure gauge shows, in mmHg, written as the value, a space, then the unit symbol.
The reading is 20 mmHg
